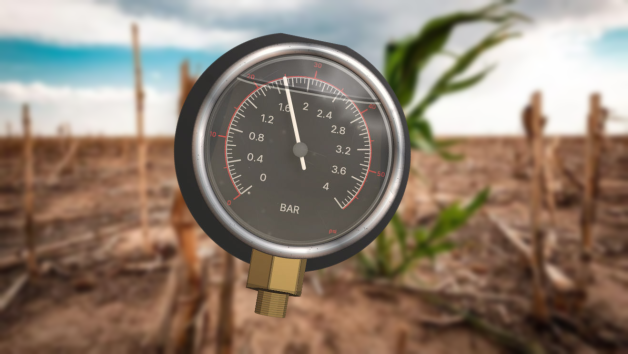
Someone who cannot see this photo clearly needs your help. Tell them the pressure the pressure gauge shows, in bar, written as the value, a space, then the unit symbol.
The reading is 1.7 bar
